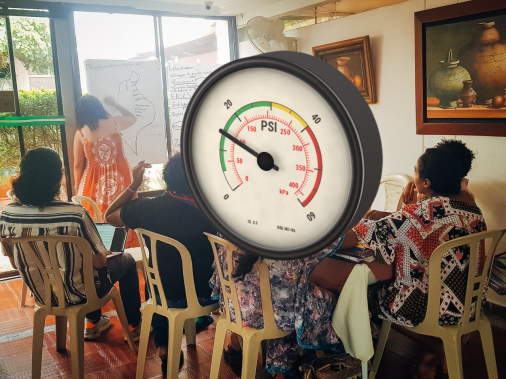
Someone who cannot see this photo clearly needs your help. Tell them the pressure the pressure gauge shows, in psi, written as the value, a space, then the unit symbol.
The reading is 15 psi
